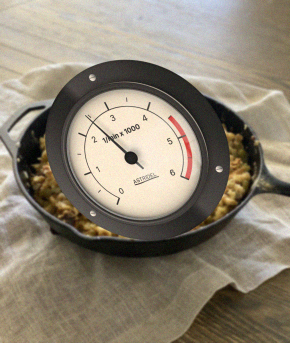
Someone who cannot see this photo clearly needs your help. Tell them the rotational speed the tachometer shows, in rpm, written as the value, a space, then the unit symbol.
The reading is 2500 rpm
